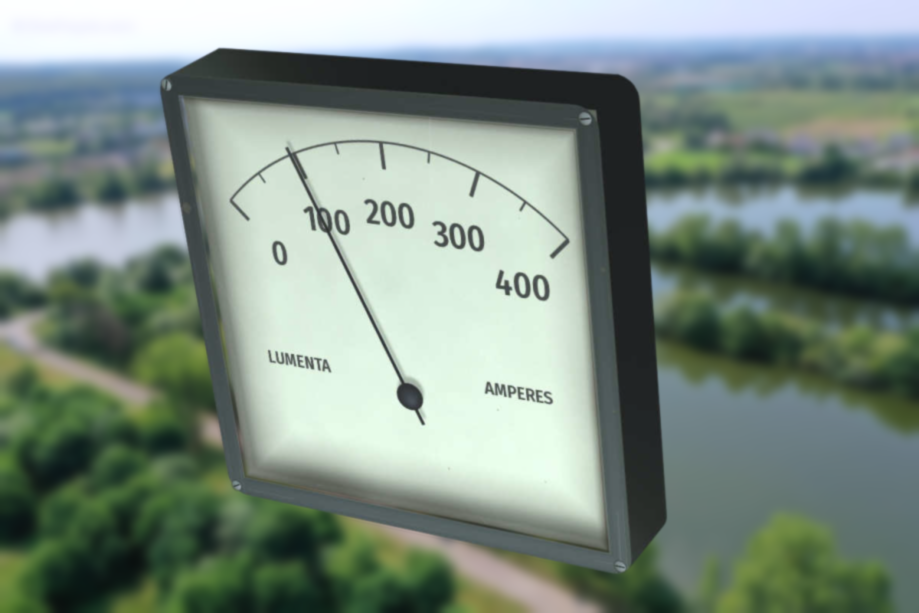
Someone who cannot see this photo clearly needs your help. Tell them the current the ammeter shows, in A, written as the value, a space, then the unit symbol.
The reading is 100 A
